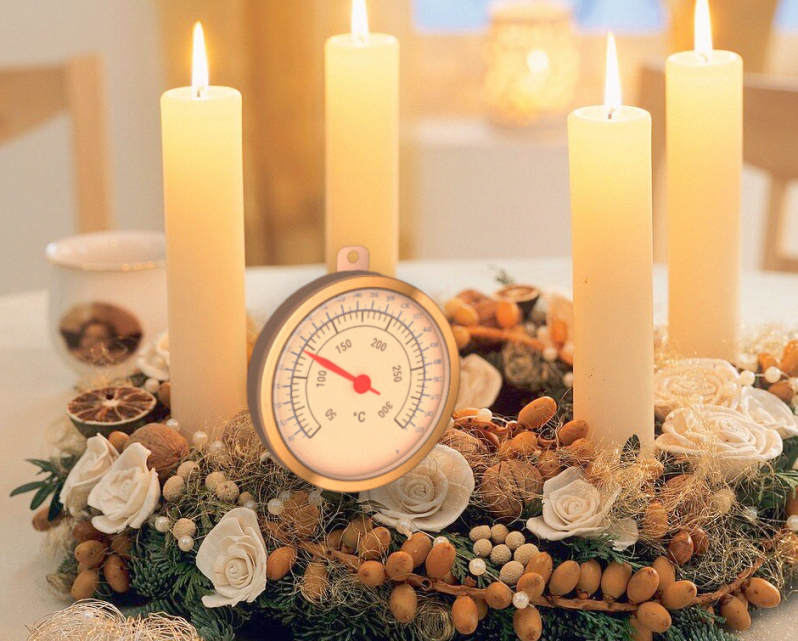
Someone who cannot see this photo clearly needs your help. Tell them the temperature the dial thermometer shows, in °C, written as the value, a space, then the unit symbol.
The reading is 120 °C
